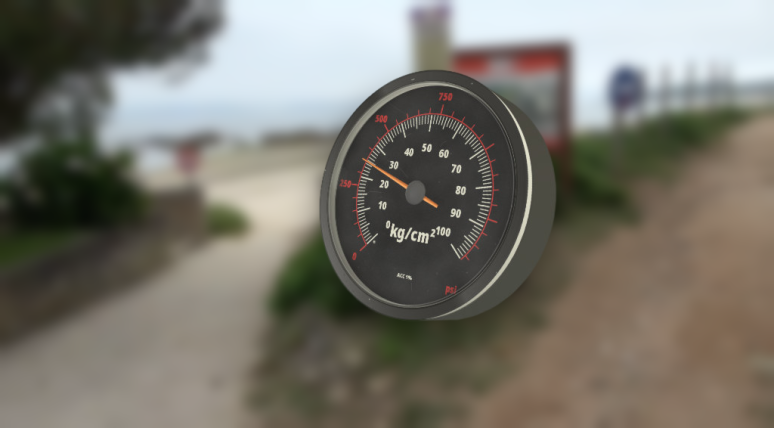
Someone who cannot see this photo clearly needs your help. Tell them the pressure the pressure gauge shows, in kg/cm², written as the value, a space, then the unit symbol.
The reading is 25 kg/cm²
